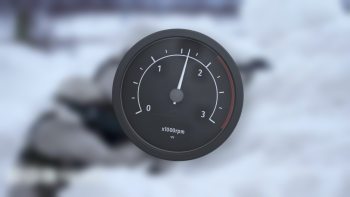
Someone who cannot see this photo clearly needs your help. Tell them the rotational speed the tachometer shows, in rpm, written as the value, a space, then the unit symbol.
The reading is 1625 rpm
